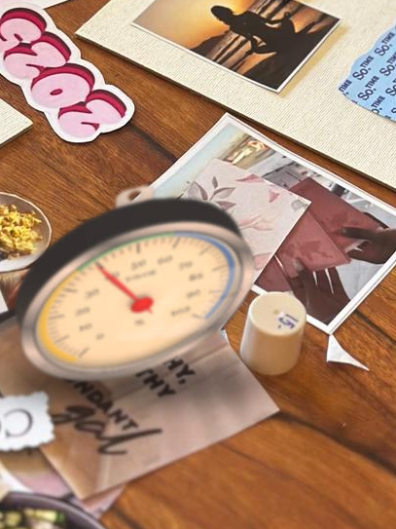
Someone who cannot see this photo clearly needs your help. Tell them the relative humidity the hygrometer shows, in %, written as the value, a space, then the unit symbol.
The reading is 40 %
